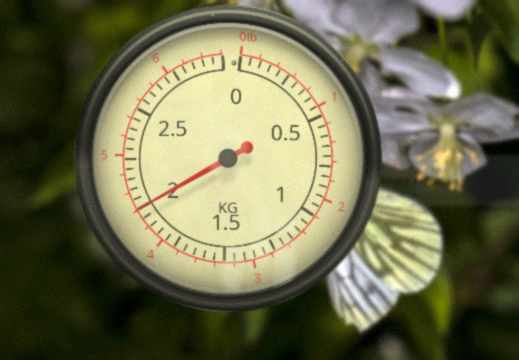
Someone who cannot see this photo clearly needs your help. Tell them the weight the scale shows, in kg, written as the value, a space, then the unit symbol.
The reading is 2 kg
